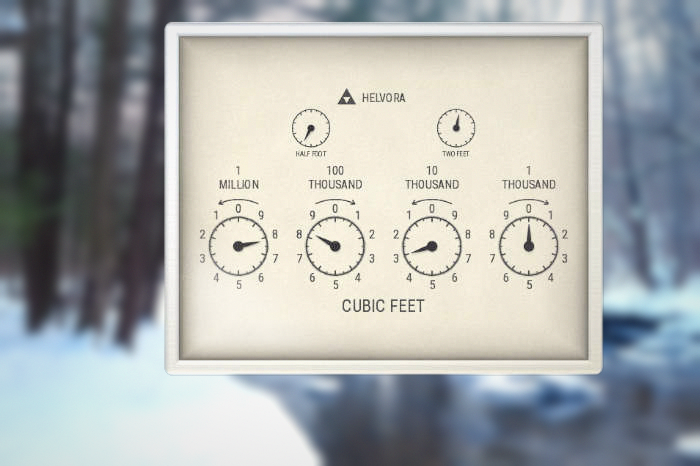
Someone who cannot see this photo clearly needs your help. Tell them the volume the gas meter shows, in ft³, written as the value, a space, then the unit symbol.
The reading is 783000 ft³
